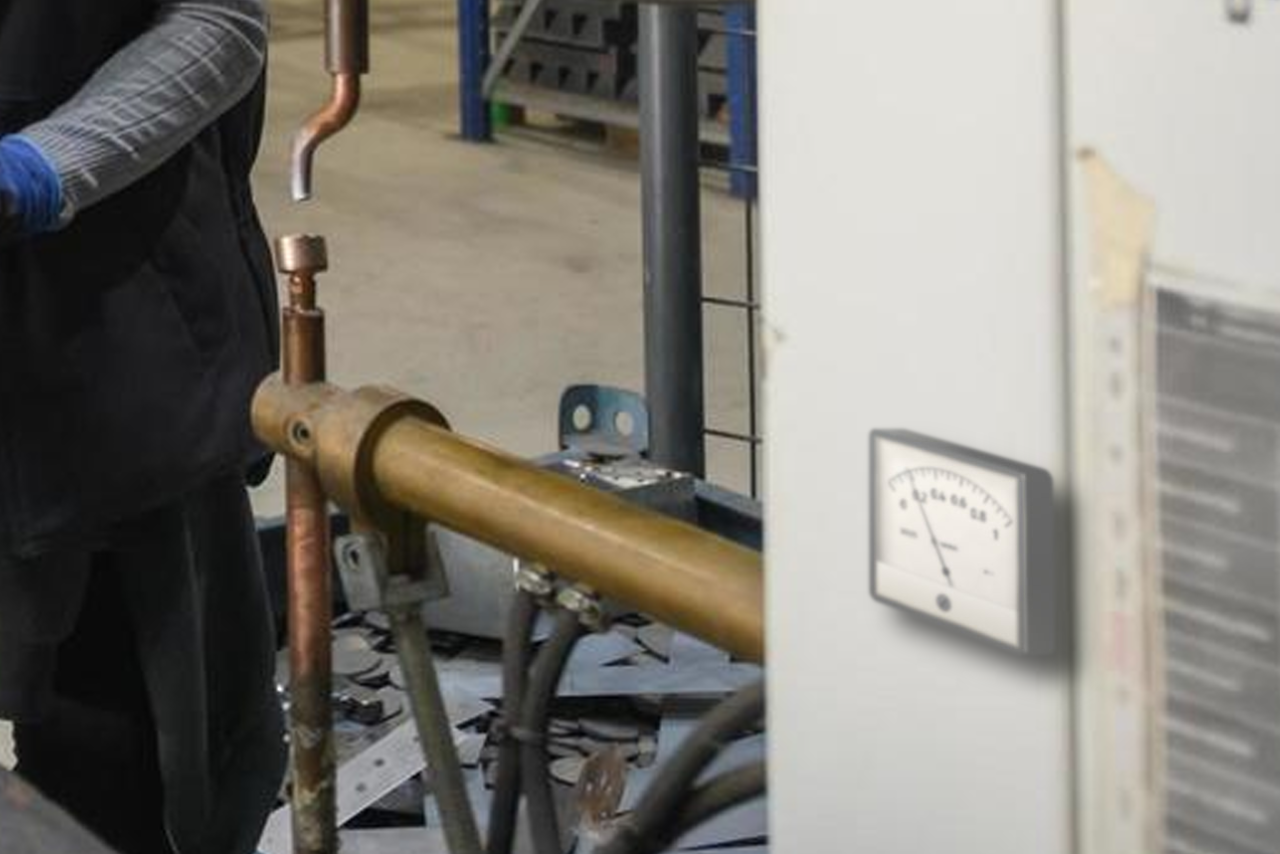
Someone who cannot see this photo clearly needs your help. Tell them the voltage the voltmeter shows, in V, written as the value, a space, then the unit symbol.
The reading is 0.2 V
